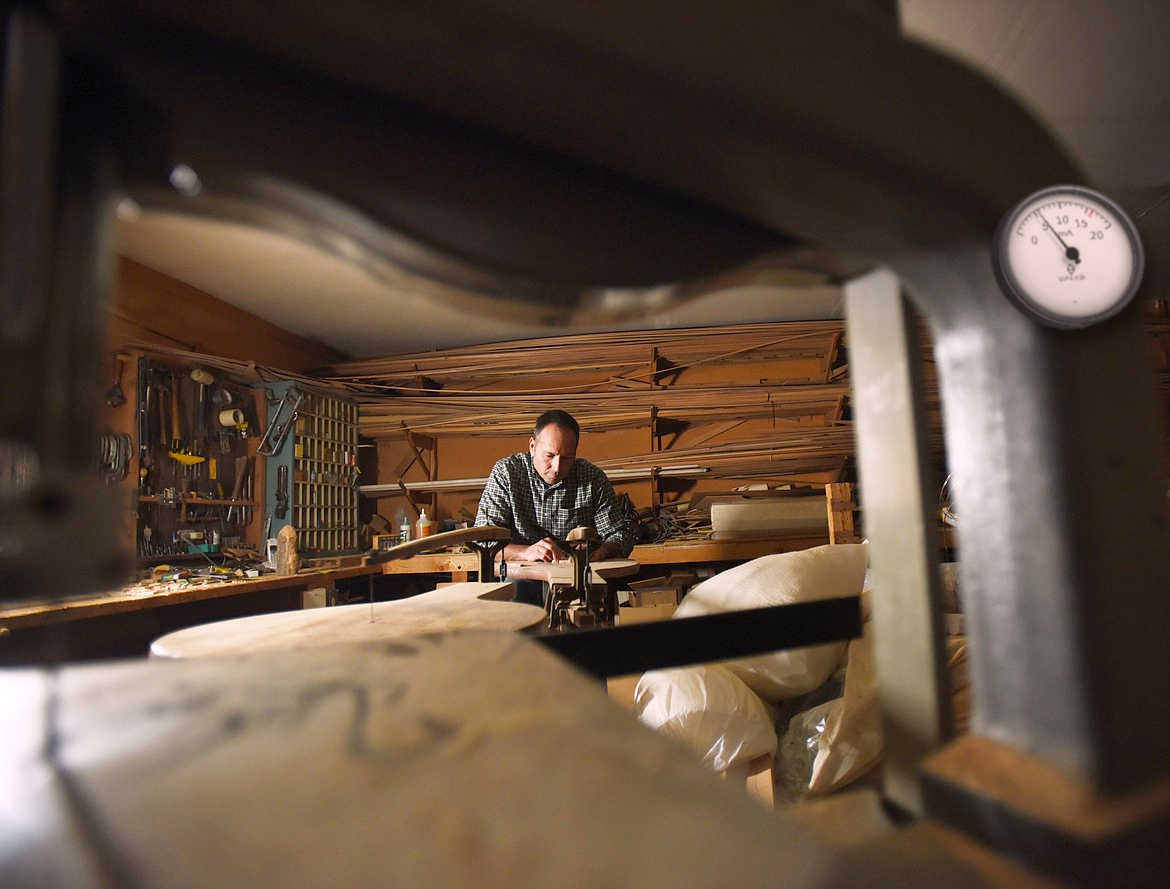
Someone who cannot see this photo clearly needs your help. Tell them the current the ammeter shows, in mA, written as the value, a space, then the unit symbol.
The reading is 5 mA
